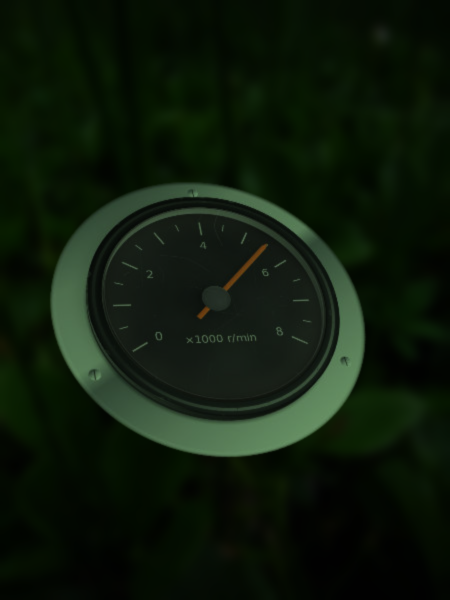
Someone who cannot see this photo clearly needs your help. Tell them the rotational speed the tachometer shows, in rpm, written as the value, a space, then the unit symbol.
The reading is 5500 rpm
